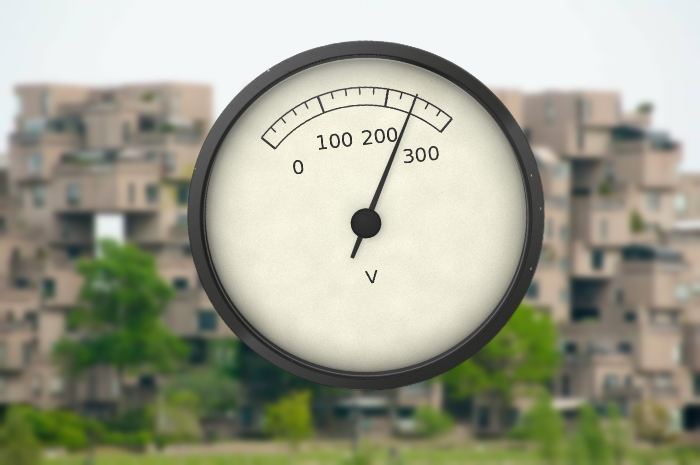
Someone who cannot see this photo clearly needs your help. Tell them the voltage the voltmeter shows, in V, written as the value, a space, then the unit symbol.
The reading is 240 V
